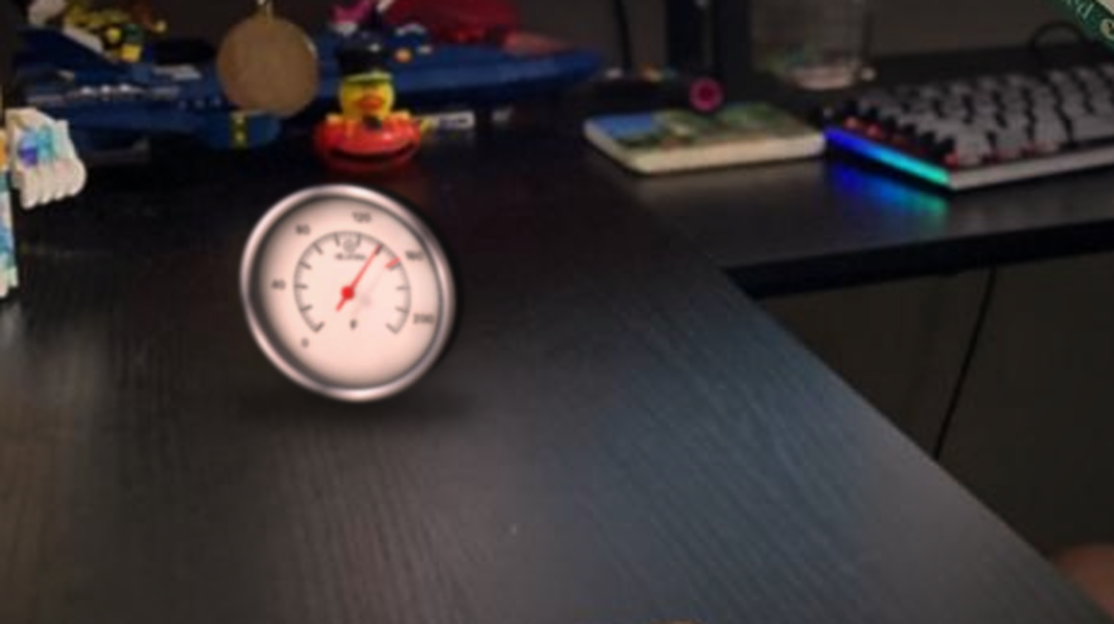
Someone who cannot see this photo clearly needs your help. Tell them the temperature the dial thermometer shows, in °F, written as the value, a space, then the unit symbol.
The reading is 140 °F
